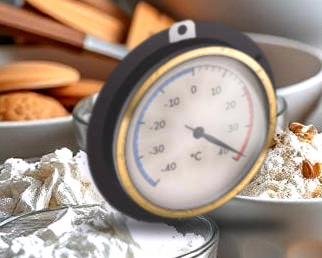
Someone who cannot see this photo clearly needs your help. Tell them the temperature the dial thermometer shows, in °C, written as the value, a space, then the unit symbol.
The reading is 38 °C
